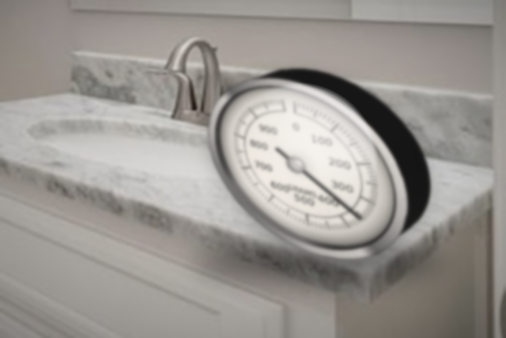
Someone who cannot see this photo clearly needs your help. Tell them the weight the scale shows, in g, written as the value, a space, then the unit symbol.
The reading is 350 g
